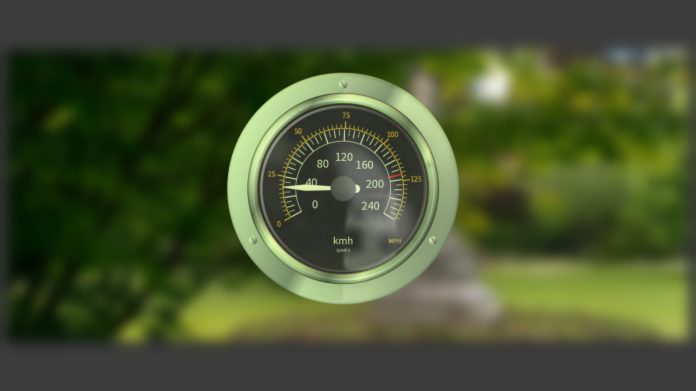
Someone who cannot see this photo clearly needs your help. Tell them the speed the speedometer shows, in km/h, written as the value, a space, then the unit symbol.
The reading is 30 km/h
